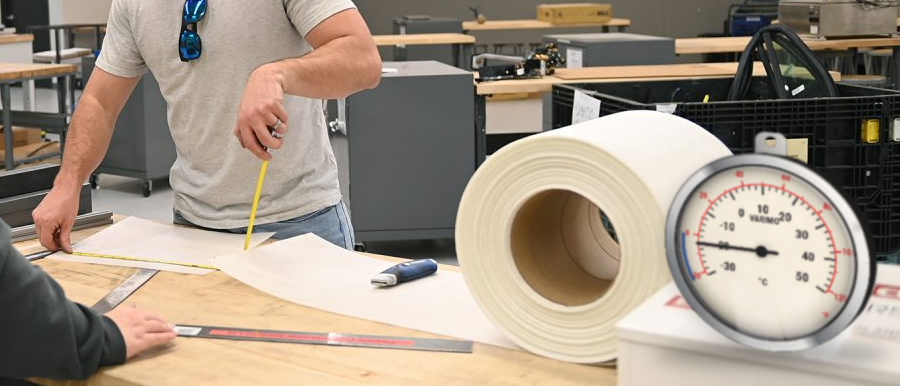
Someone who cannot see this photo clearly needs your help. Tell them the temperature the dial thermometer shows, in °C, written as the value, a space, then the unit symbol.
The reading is -20 °C
